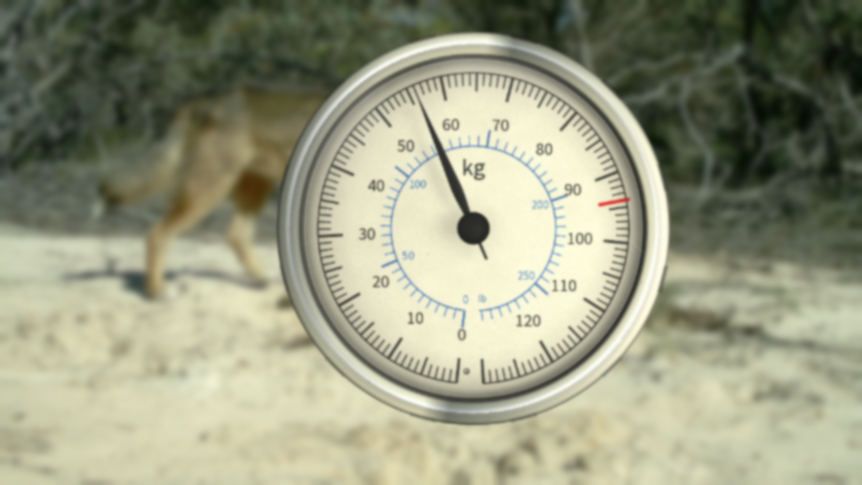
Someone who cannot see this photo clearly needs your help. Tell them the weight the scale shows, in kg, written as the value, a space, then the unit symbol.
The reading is 56 kg
